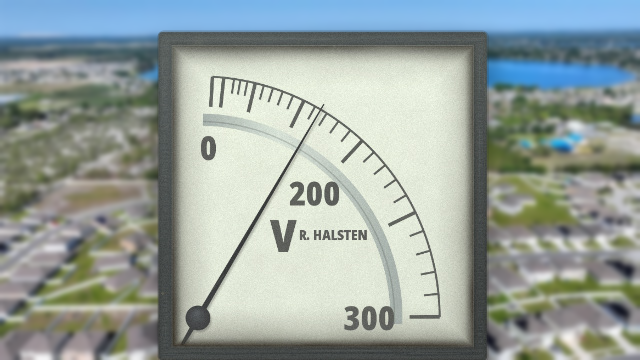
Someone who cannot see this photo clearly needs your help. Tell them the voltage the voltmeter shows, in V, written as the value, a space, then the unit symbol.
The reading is 165 V
